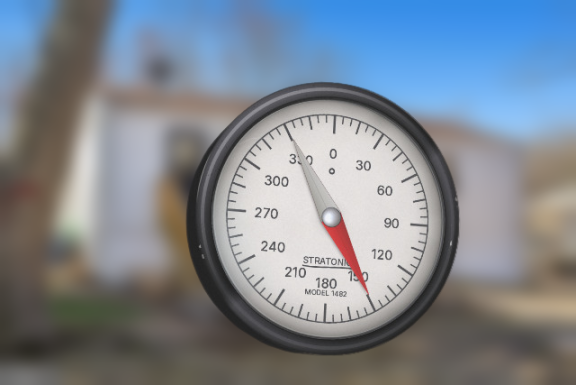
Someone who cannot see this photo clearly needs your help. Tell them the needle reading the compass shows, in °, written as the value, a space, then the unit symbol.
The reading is 150 °
